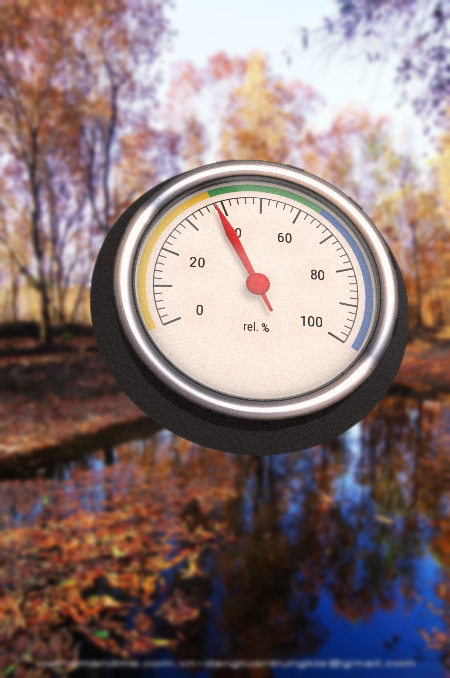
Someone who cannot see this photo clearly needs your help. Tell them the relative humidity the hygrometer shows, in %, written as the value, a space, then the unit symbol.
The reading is 38 %
